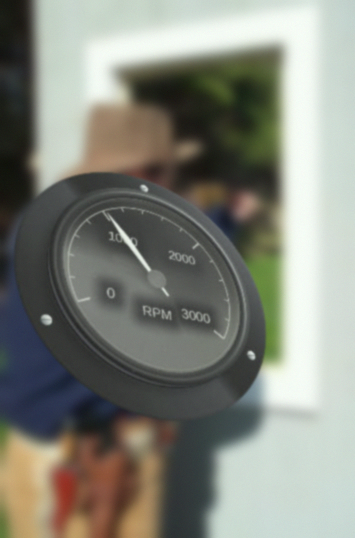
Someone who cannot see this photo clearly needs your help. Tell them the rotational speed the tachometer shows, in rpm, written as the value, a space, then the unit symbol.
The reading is 1000 rpm
